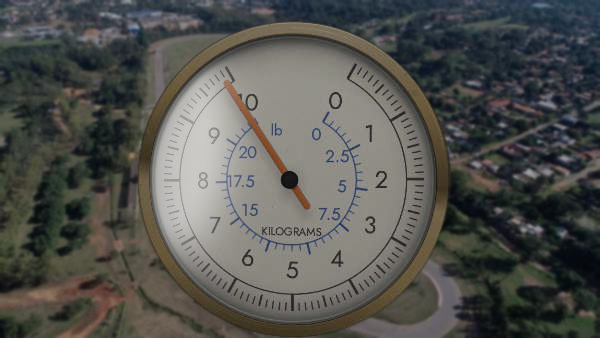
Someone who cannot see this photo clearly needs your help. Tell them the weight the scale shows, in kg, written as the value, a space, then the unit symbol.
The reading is 9.9 kg
